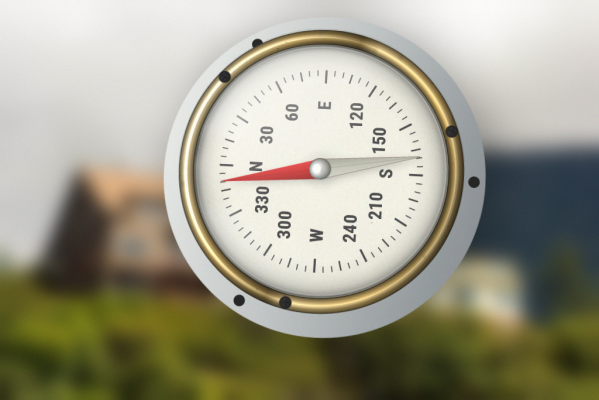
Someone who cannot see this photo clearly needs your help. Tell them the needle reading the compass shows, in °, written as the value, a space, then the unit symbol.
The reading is 350 °
